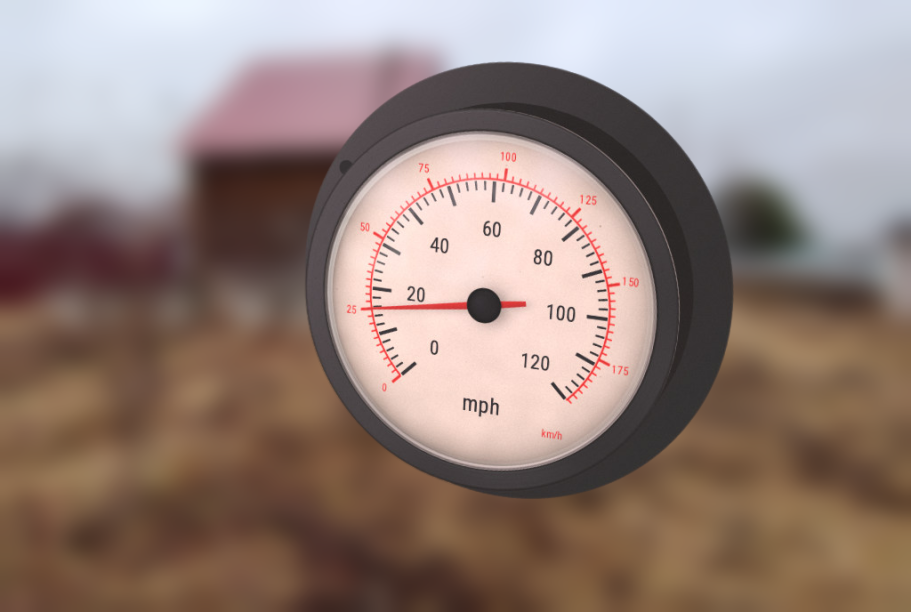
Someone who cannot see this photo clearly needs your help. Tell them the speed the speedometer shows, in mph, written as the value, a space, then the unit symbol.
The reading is 16 mph
